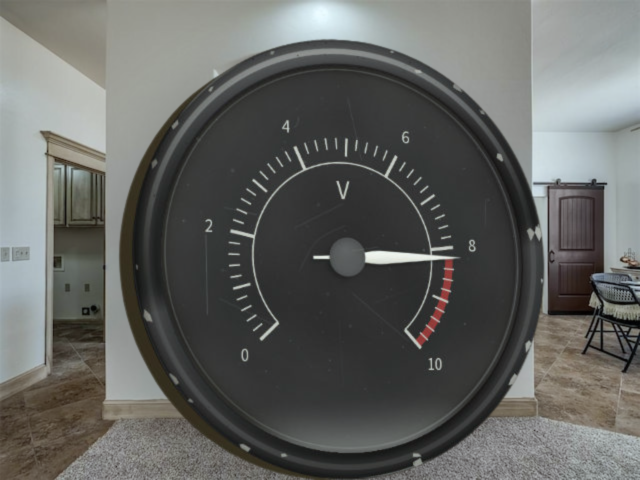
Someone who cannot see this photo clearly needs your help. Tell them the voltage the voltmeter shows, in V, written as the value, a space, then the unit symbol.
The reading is 8.2 V
